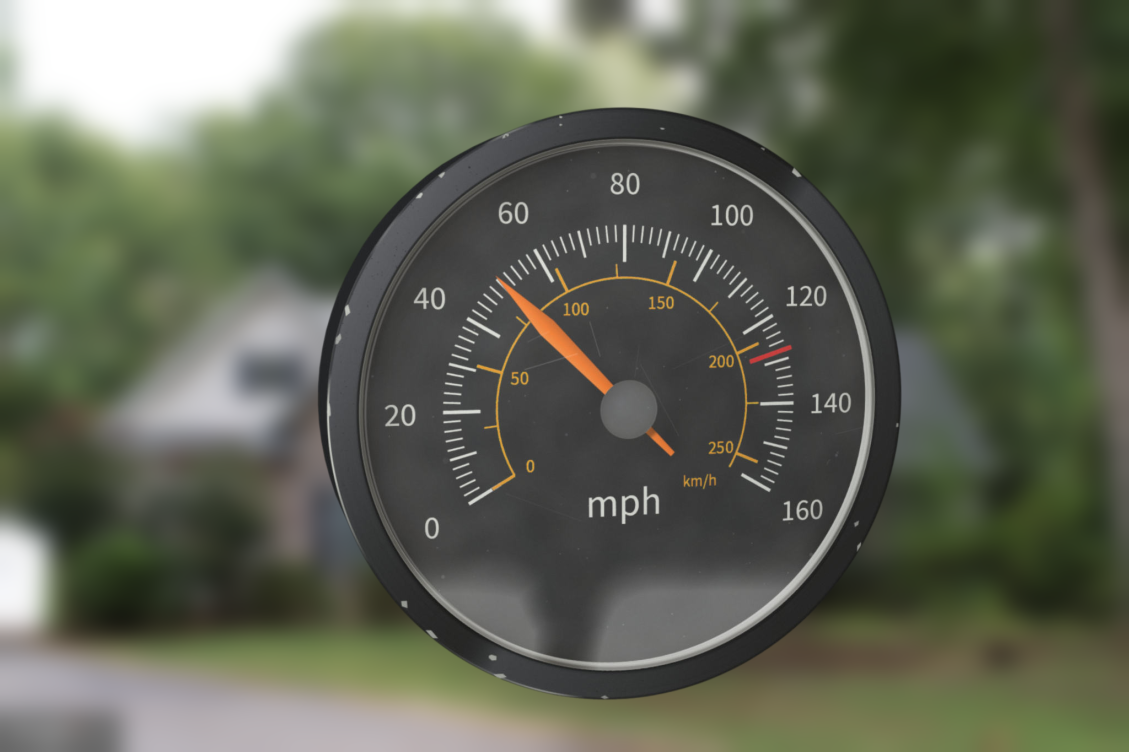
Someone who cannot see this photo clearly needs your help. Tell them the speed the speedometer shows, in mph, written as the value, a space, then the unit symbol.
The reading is 50 mph
